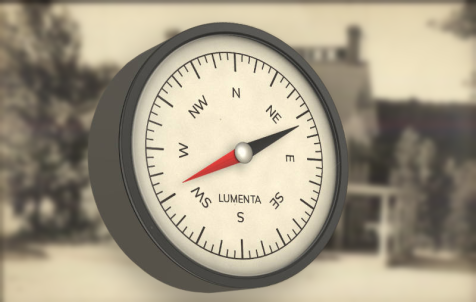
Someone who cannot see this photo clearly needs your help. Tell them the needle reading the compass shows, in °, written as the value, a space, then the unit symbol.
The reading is 245 °
